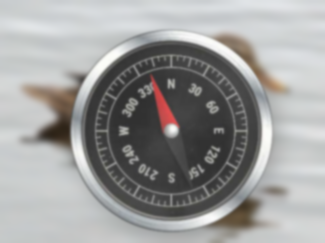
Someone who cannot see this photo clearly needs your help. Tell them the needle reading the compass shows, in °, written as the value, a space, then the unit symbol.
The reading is 340 °
